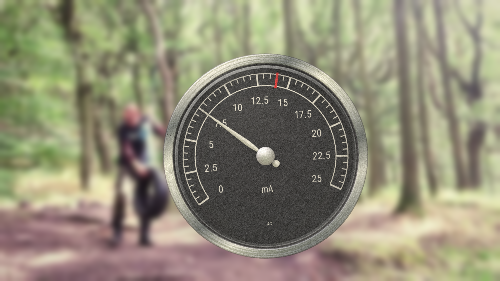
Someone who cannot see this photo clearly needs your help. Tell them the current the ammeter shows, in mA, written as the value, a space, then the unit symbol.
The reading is 7.5 mA
